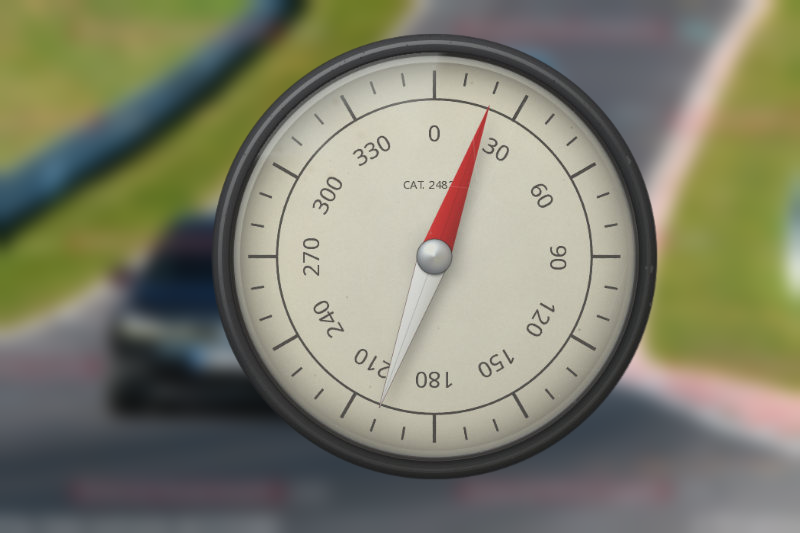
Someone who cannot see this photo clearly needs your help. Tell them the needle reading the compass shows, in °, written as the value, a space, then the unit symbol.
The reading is 20 °
